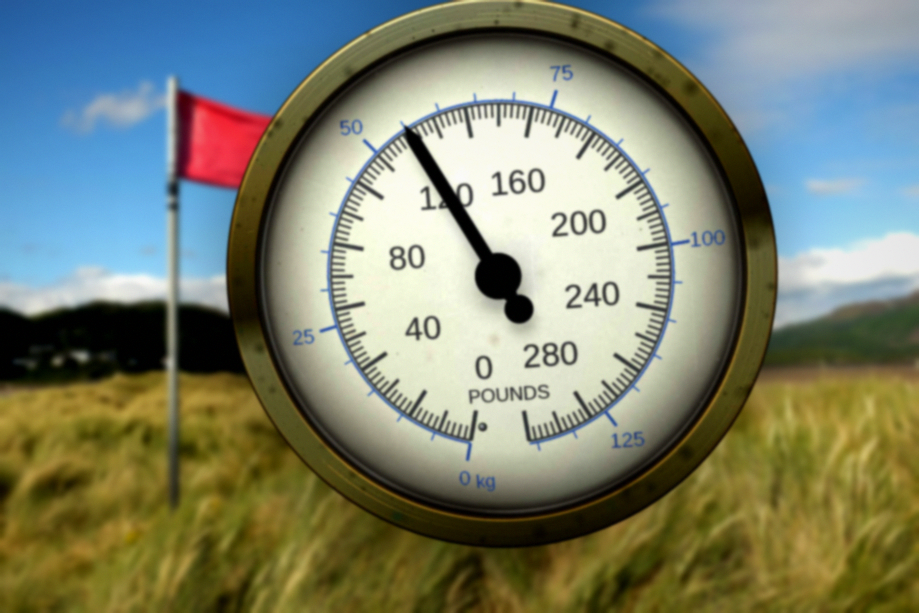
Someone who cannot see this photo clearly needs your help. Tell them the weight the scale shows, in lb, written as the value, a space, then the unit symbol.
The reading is 122 lb
